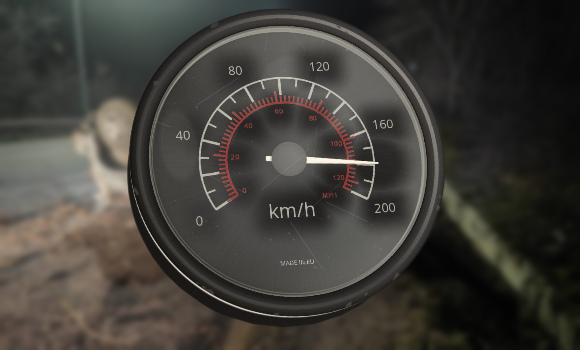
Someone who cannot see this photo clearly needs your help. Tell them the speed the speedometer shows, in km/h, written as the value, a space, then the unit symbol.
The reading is 180 km/h
